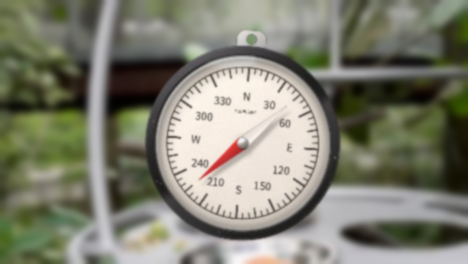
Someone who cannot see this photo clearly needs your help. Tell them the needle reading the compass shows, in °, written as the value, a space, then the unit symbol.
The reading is 225 °
